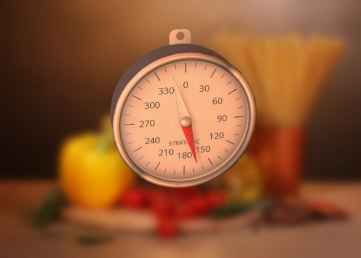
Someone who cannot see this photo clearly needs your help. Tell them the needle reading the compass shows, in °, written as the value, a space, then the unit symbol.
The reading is 165 °
